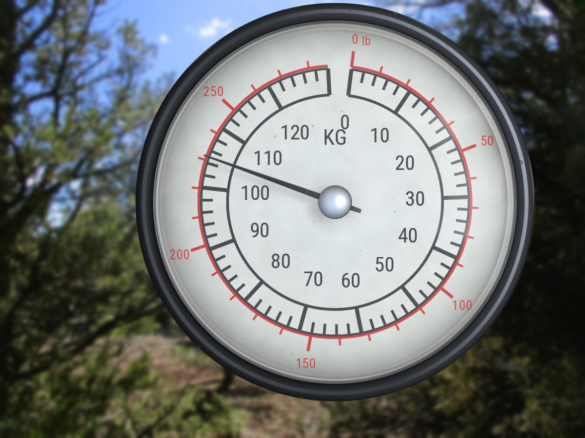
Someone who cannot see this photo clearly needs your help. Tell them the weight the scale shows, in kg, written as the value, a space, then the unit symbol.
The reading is 105 kg
